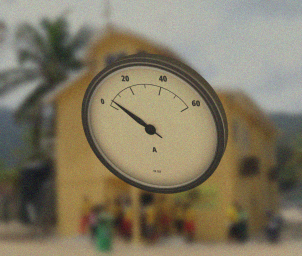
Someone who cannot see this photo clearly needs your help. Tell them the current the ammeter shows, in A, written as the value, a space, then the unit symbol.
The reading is 5 A
